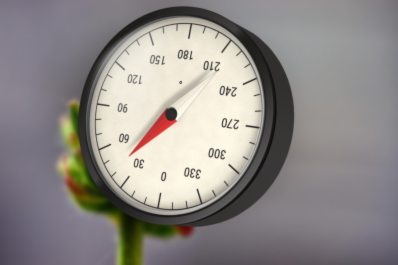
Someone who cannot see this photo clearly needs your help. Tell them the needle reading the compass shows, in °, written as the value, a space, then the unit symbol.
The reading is 40 °
